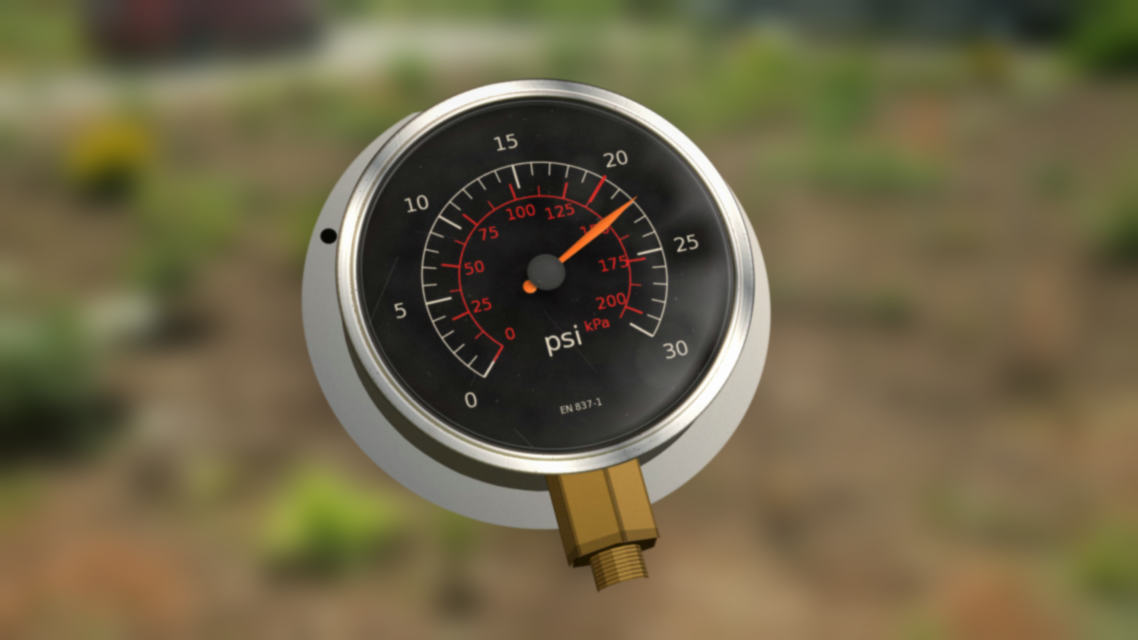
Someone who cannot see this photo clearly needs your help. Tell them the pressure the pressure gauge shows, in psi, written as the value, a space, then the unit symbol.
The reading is 22 psi
